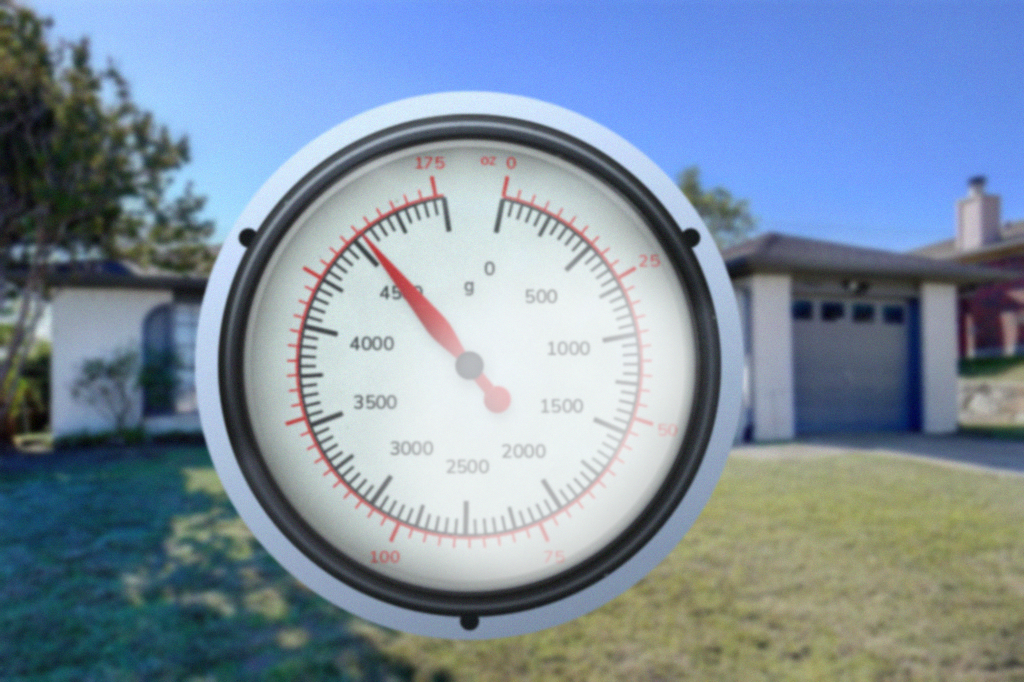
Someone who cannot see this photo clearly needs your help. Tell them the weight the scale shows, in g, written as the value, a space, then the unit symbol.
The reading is 4550 g
